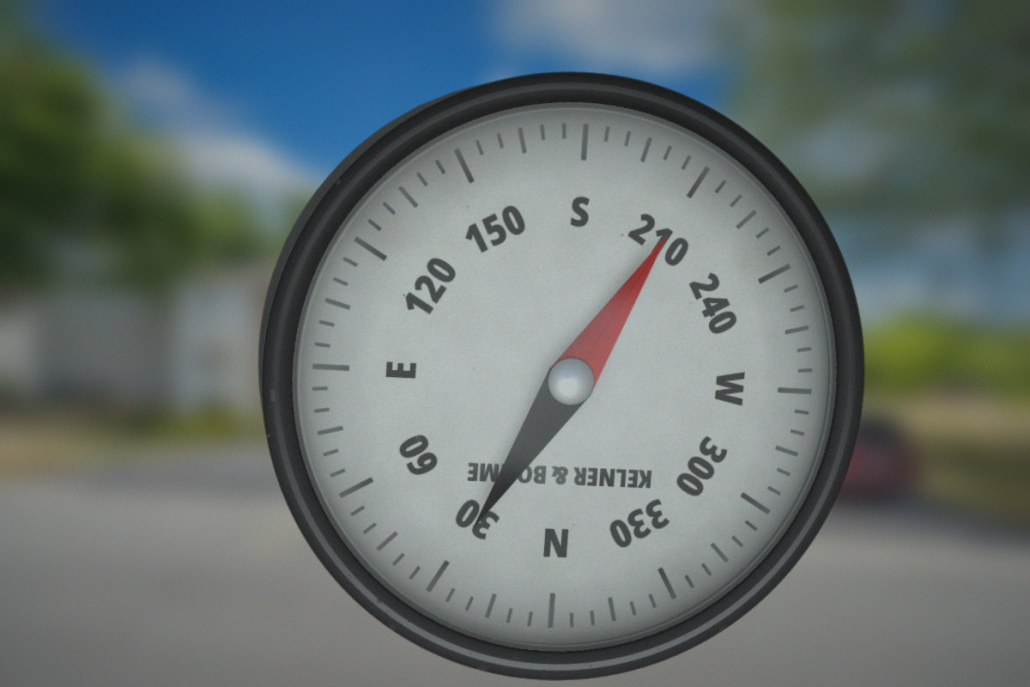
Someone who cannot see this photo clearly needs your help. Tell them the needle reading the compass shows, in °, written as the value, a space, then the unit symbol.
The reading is 210 °
